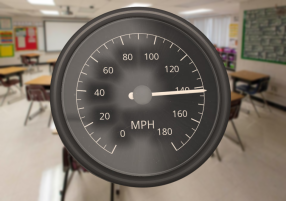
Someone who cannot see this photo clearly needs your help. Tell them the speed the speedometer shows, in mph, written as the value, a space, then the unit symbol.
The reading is 142.5 mph
